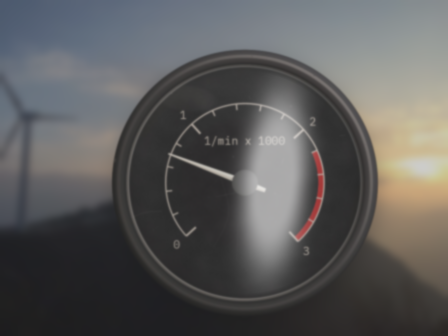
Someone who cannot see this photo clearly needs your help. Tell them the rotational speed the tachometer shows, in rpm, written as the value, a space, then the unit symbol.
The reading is 700 rpm
